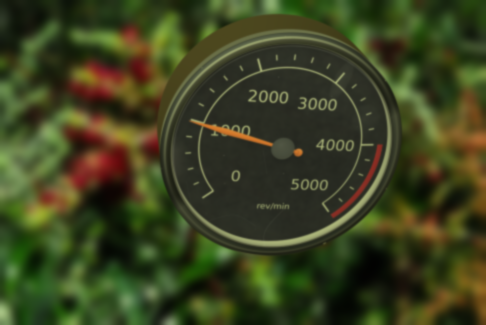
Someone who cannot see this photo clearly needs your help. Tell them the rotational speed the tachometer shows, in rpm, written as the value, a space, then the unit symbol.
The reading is 1000 rpm
